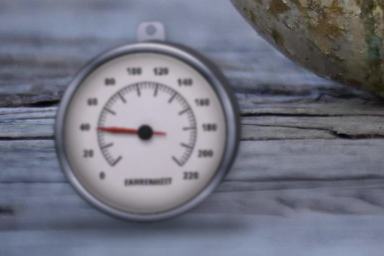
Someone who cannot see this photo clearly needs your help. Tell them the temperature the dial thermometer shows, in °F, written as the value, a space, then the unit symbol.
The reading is 40 °F
